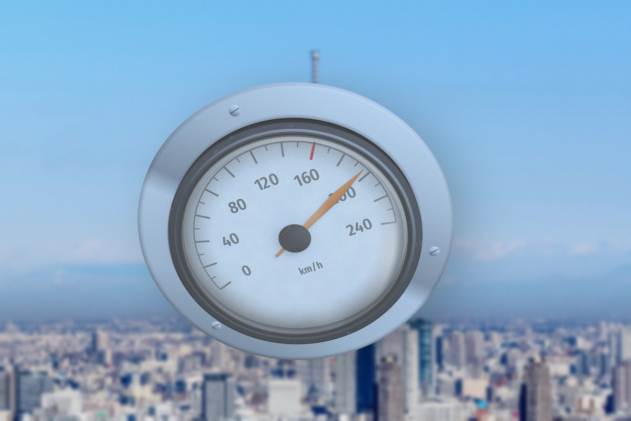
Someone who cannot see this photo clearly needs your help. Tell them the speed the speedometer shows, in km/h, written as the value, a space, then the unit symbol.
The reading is 195 km/h
